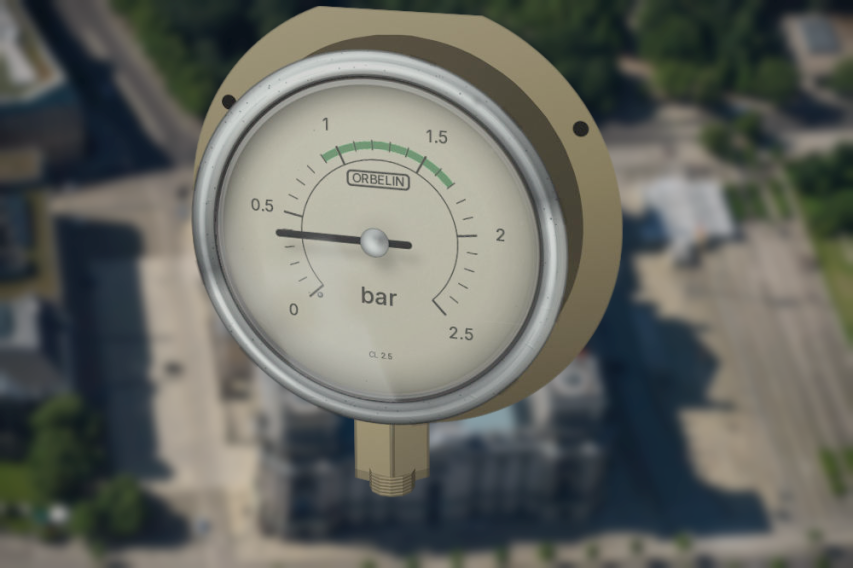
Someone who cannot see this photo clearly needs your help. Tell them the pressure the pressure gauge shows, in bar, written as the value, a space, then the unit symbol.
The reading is 0.4 bar
